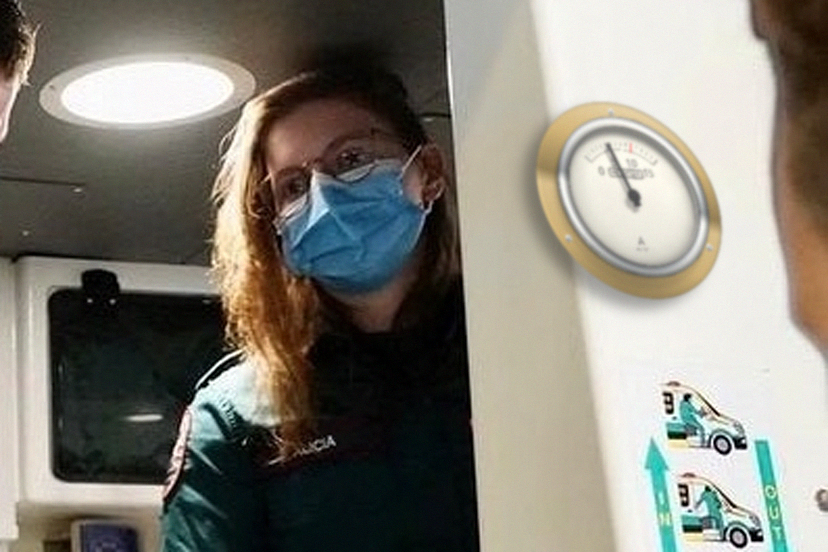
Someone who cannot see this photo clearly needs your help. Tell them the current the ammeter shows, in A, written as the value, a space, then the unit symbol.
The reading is 5 A
